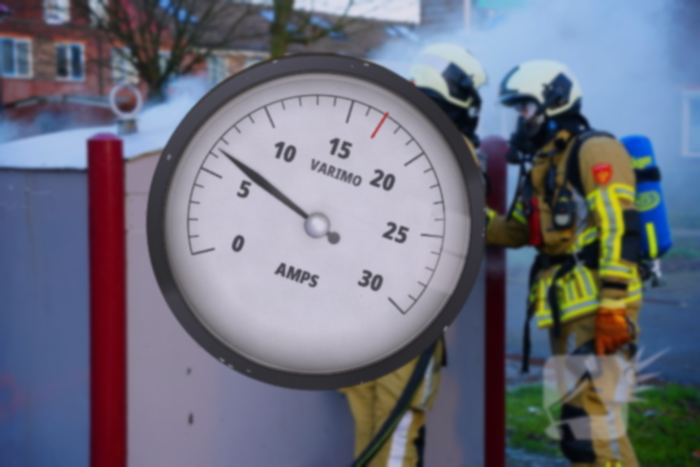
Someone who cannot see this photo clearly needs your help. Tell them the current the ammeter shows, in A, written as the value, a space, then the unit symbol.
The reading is 6.5 A
